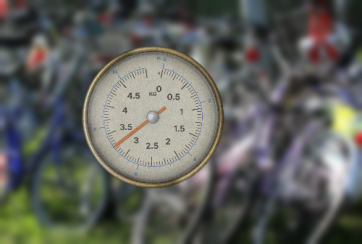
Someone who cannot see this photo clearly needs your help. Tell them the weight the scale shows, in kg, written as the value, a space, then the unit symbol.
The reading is 3.25 kg
